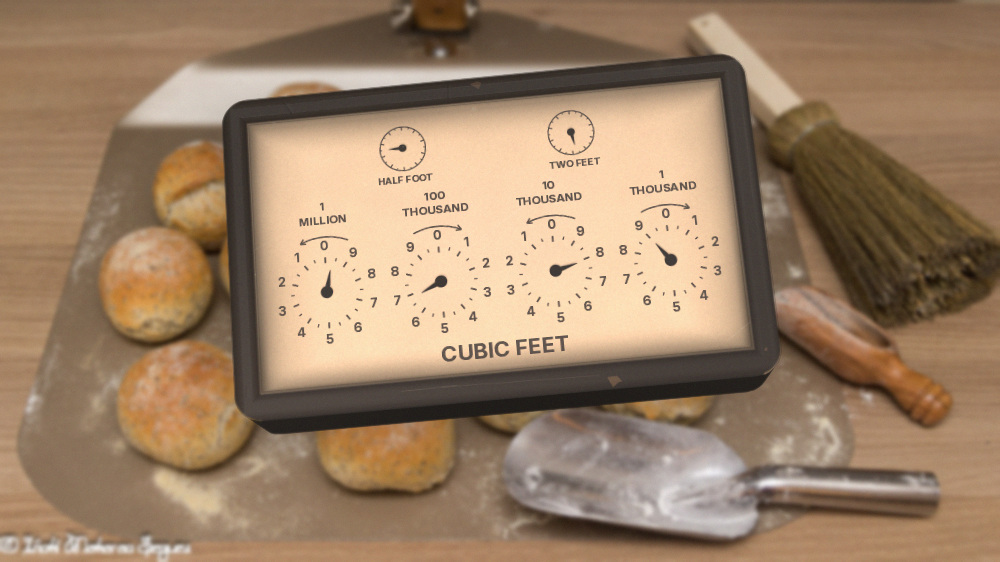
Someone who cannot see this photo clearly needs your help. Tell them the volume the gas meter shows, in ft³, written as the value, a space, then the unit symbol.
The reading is 967900 ft³
